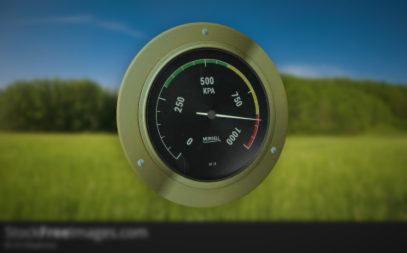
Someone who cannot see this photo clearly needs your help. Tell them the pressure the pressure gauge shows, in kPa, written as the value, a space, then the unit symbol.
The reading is 875 kPa
